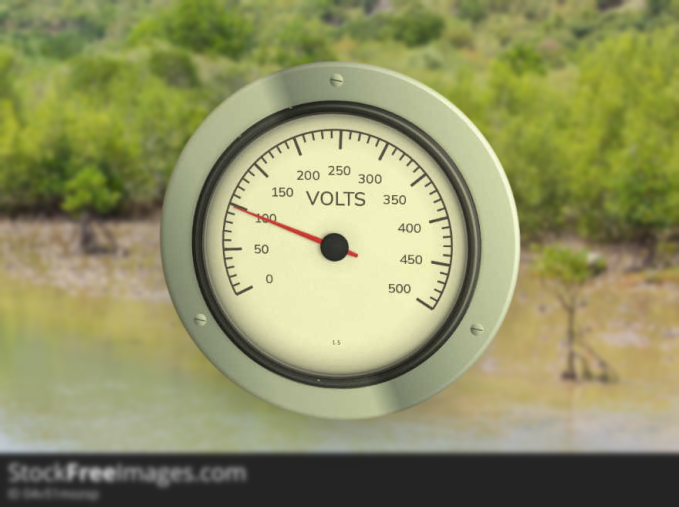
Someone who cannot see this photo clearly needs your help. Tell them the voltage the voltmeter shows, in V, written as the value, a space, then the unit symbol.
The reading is 100 V
